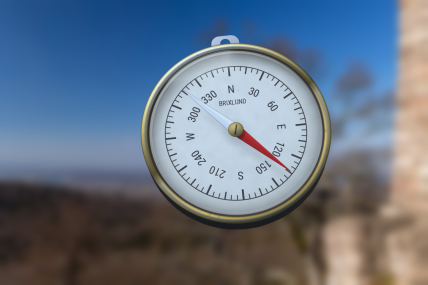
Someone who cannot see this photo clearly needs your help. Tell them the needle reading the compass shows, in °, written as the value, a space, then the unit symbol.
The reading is 135 °
